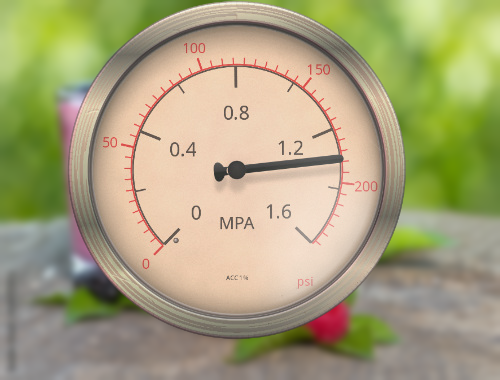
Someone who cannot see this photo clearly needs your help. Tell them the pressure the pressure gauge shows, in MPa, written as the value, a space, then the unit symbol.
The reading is 1.3 MPa
